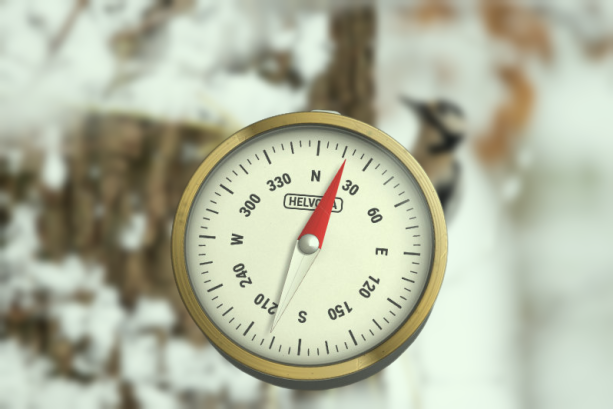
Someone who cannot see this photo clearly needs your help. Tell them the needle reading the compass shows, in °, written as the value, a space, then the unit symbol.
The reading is 17.5 °
